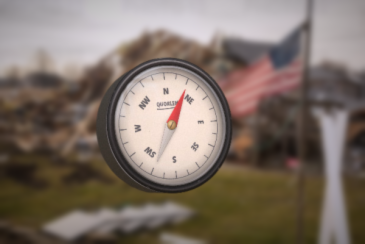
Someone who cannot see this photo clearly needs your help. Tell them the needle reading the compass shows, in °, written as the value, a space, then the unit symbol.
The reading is 30 °
